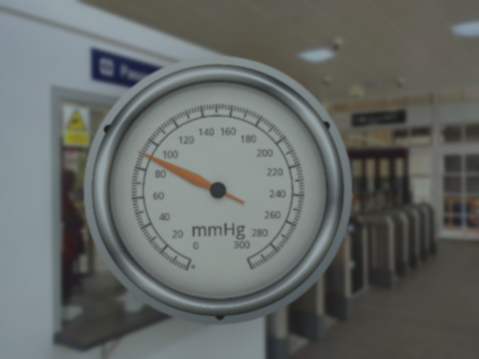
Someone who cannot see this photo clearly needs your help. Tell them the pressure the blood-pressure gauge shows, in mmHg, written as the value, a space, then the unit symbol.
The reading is 90 mmHg
